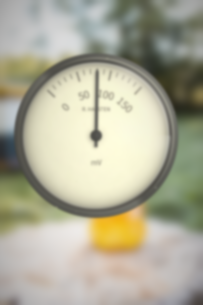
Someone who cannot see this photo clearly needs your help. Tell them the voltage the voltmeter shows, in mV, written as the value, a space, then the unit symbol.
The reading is 80 mV
